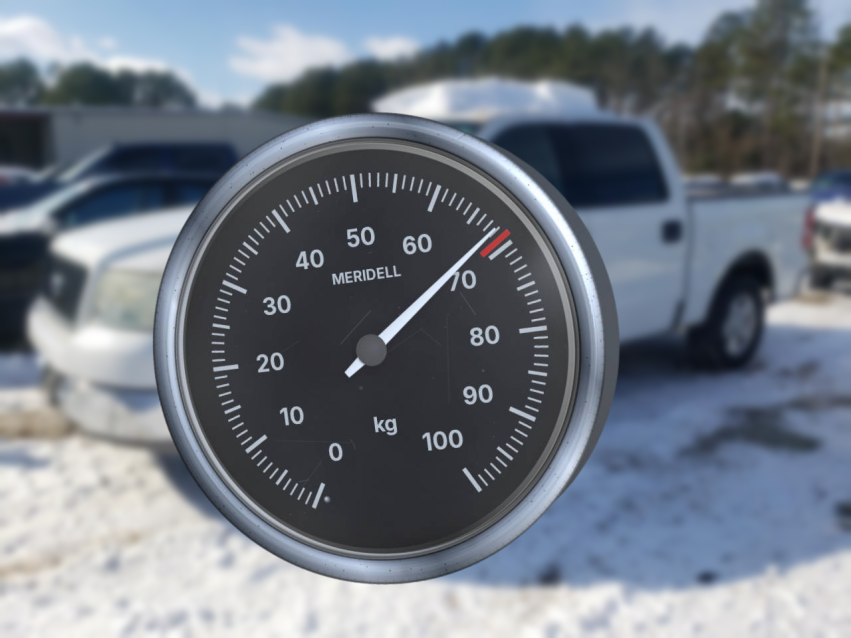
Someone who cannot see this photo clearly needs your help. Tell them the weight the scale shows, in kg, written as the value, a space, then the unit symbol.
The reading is 68 kg
